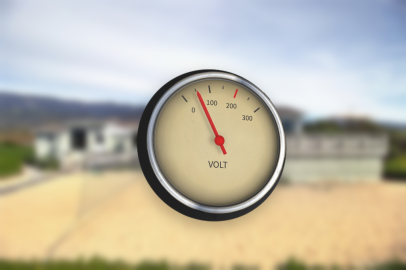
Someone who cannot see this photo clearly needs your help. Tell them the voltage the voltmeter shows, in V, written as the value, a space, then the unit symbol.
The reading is 50 V
